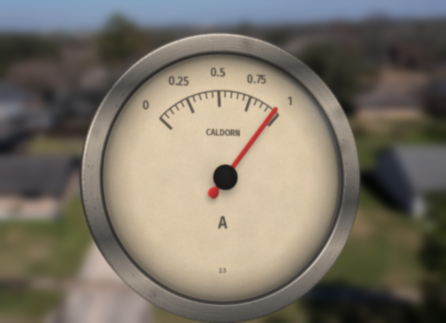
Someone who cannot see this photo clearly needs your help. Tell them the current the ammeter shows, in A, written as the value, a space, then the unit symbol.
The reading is 0.95 A
